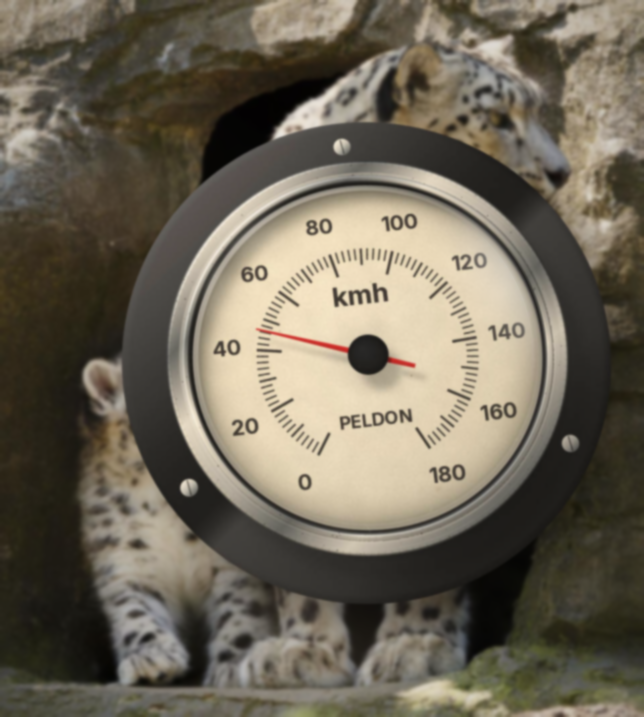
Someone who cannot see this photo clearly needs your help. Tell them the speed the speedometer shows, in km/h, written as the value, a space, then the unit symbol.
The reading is 46 km/h
